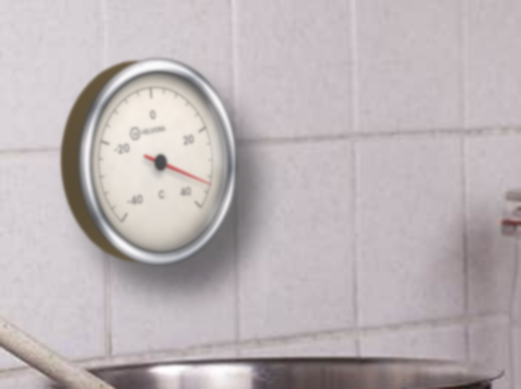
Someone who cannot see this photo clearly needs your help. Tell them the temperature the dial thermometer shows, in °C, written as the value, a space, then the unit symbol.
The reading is 34 °C
